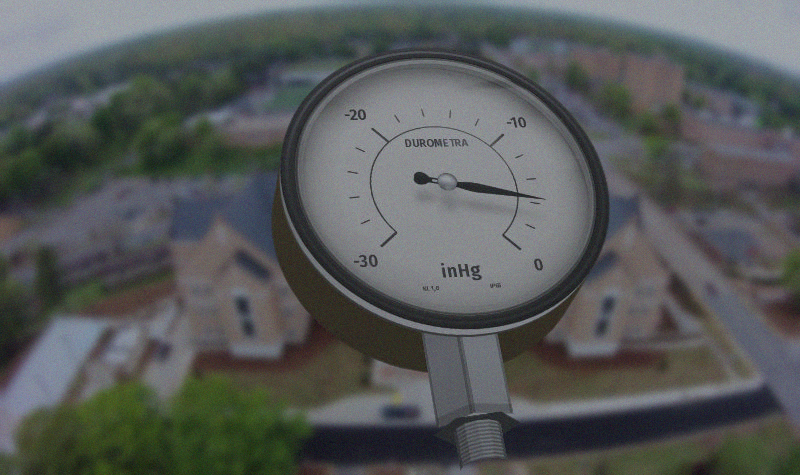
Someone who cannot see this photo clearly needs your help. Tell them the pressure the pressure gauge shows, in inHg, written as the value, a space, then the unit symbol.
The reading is -4 inHg
